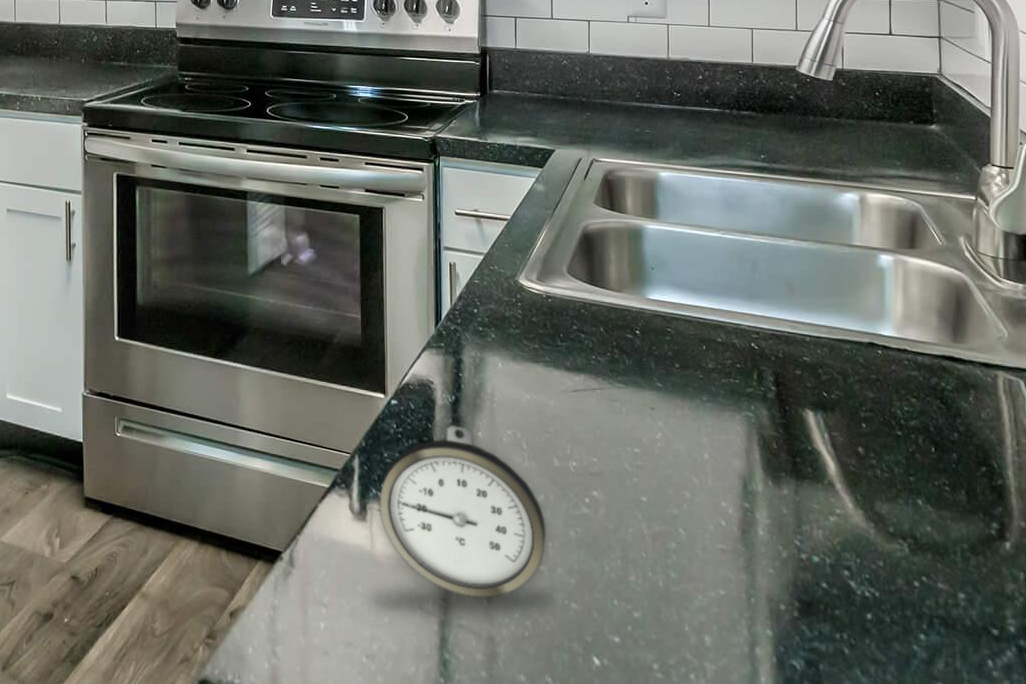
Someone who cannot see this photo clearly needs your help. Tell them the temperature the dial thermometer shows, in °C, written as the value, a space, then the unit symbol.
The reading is -20 °C
